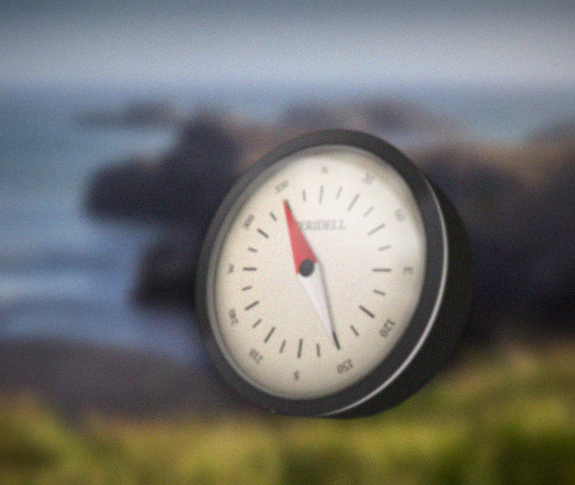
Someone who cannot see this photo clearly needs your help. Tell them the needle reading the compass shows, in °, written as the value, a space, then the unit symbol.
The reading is 330 °
